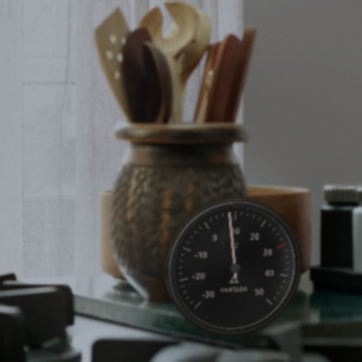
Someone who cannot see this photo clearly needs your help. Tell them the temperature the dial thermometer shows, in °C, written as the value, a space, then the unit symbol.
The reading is 8 °C
